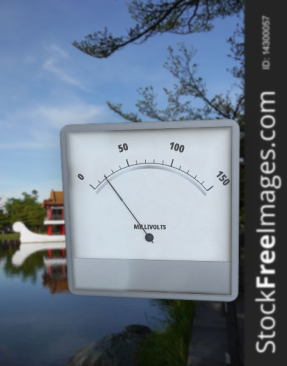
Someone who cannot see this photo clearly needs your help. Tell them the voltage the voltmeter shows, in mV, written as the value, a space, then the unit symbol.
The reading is 20 mV
